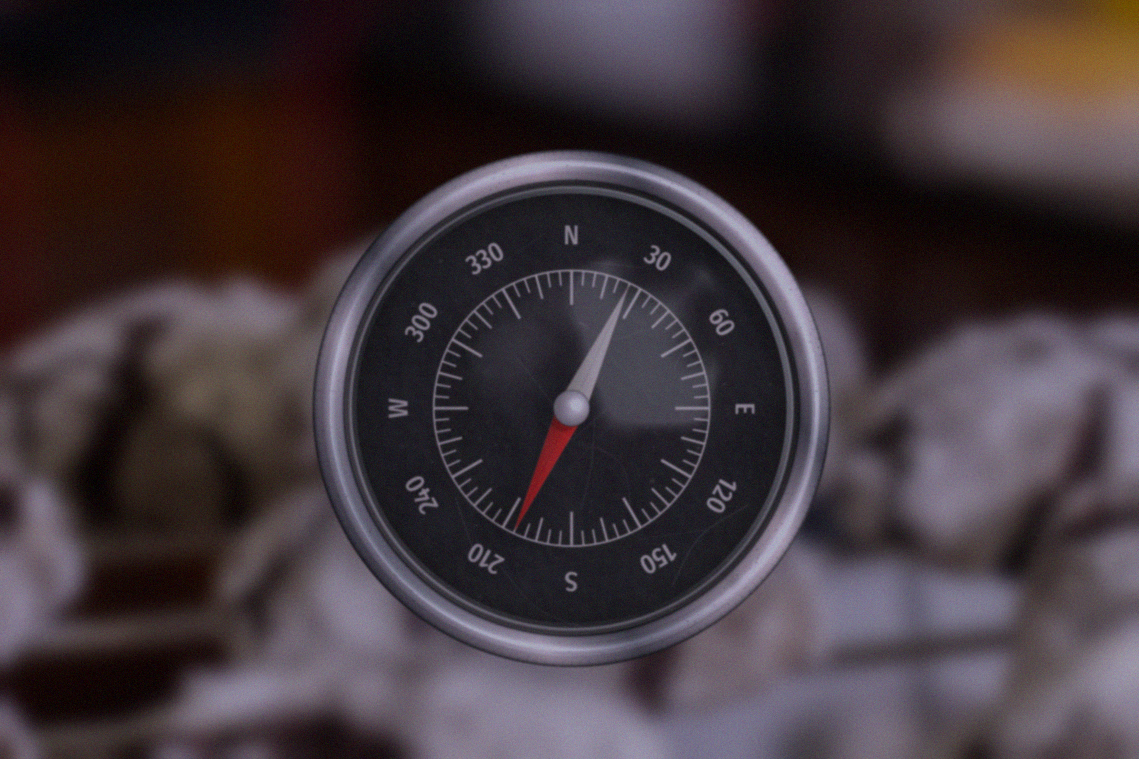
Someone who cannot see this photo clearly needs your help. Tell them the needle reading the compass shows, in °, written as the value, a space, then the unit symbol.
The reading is 205 °
